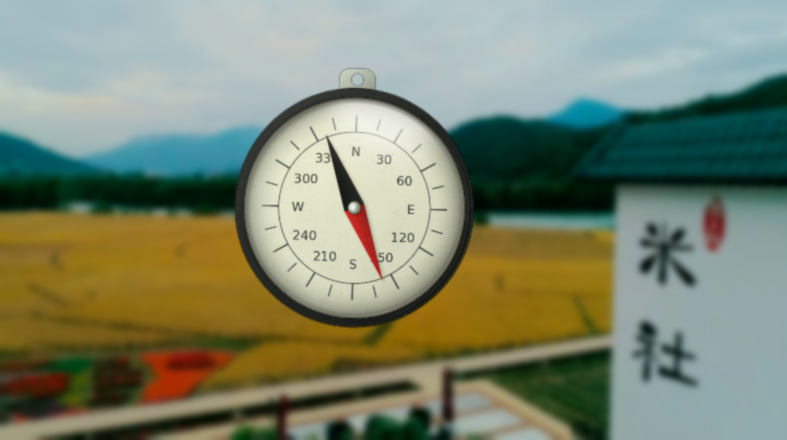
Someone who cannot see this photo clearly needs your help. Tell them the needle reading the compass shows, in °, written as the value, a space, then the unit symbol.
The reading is 157.5 °
